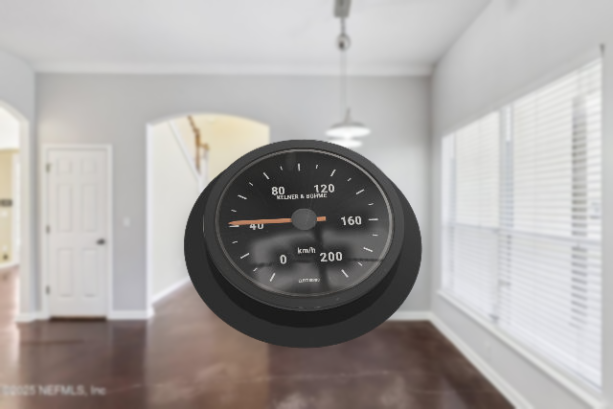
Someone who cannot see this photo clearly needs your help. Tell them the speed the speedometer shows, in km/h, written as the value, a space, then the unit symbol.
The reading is 40 km/h
